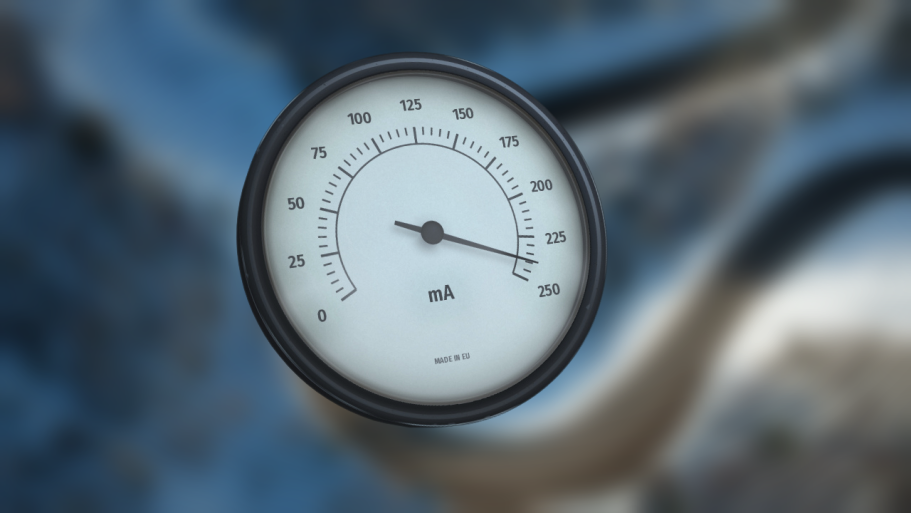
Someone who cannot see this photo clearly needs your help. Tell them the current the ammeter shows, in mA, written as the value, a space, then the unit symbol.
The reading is 240 mA
